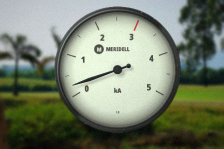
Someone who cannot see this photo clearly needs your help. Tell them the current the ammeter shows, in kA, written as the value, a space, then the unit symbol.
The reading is 0.25 kA
